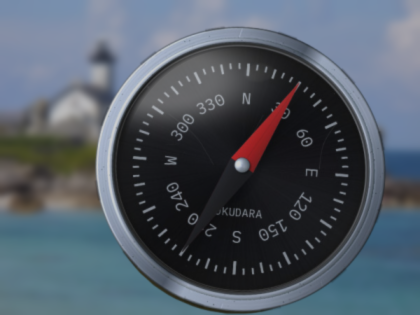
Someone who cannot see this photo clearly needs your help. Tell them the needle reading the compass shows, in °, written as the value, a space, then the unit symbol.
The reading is 30 °
